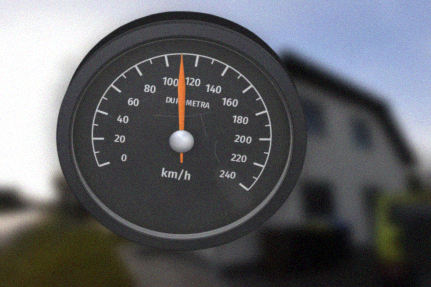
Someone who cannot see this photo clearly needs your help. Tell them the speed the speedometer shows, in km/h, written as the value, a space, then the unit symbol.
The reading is 110 km/h
